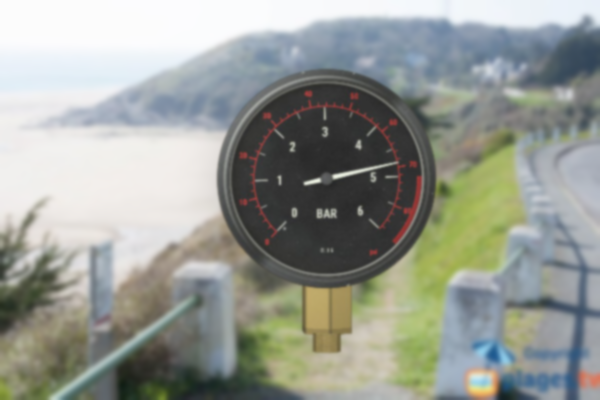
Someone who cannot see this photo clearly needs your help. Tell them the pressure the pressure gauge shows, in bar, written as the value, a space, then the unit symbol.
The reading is 4.75 bar
